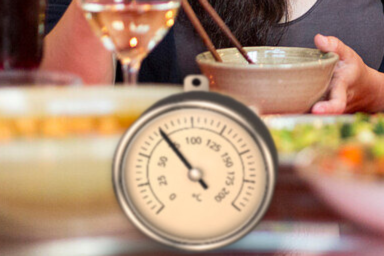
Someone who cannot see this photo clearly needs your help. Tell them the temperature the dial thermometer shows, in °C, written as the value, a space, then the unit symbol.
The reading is 75 °C
